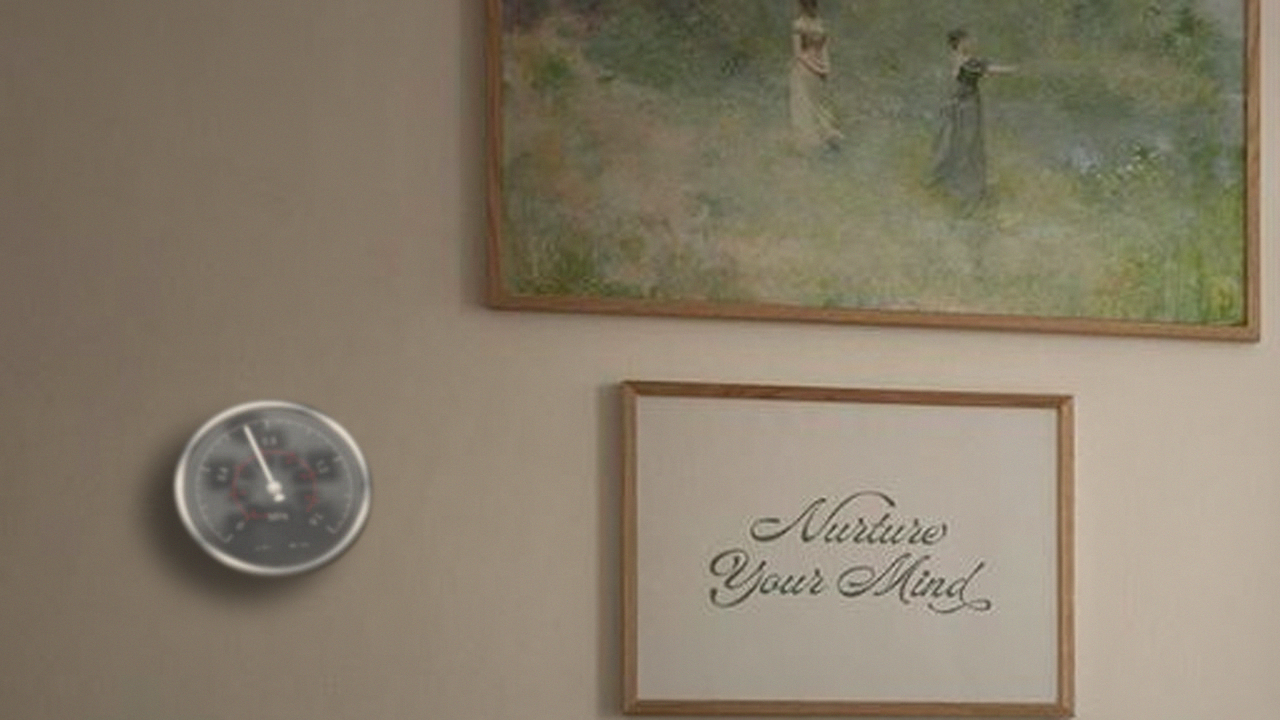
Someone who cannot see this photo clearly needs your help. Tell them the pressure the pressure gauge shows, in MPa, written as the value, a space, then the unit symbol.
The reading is 0.7 MPa
